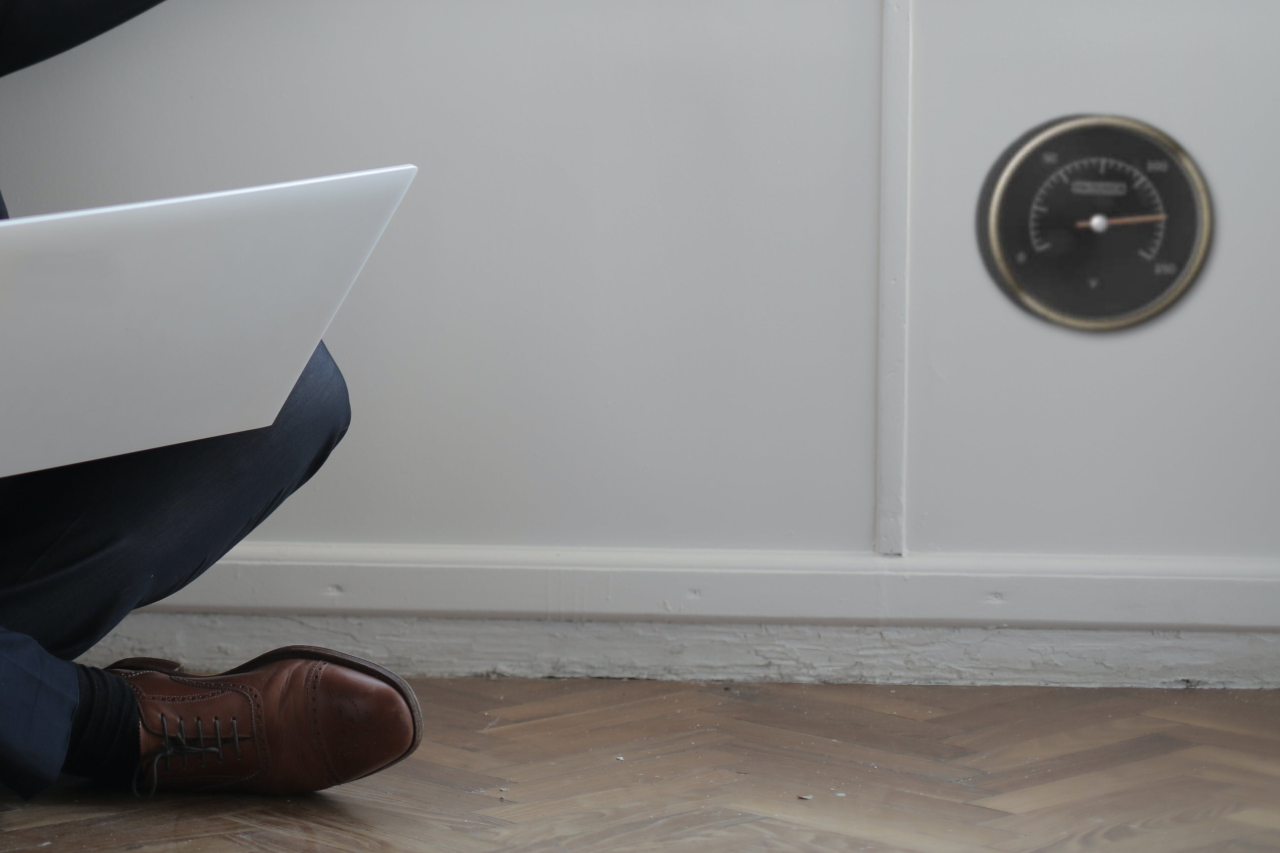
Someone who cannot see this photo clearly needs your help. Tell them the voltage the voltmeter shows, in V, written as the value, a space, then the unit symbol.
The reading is 125 V
